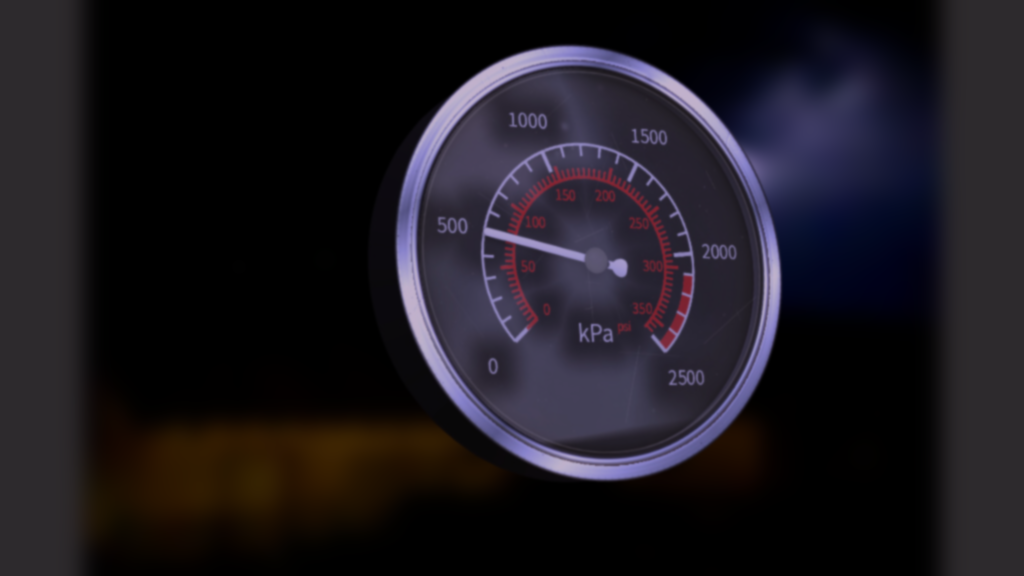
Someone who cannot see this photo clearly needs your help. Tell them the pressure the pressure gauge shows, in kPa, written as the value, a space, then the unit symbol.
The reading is 500 kPa
